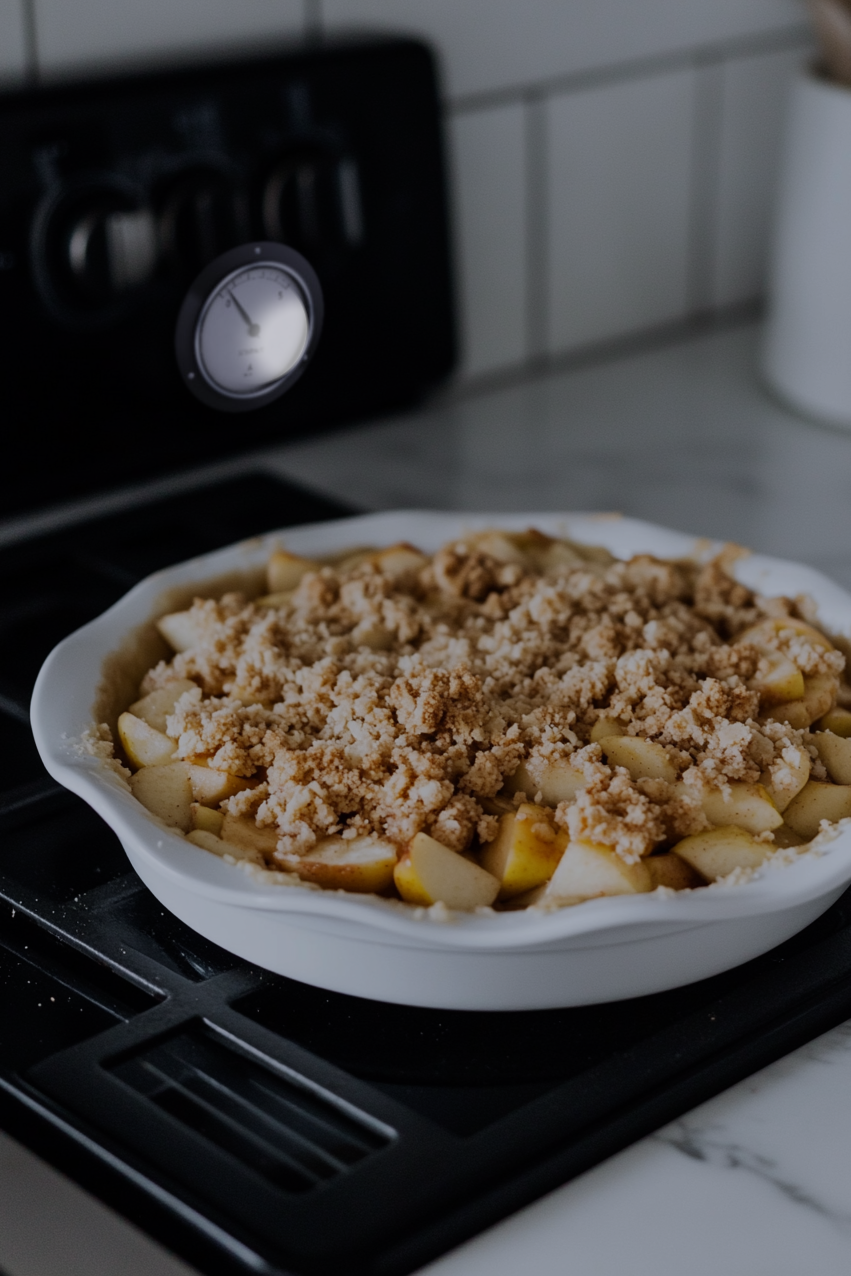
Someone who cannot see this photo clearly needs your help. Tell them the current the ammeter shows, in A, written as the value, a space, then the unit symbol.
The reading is 0.5 A
